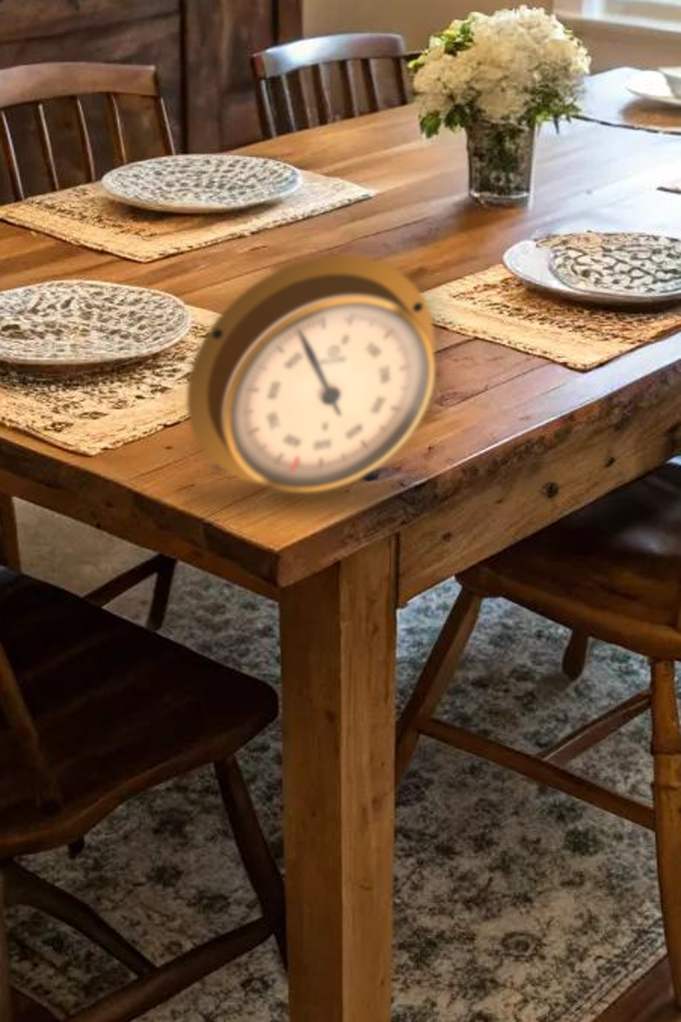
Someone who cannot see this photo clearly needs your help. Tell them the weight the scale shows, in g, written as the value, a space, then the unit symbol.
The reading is 950 g
